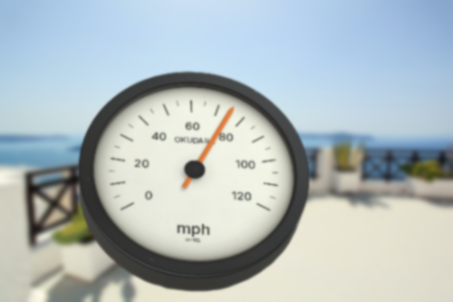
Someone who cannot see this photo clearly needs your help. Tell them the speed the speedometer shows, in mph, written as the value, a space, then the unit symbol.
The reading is 75 mph
